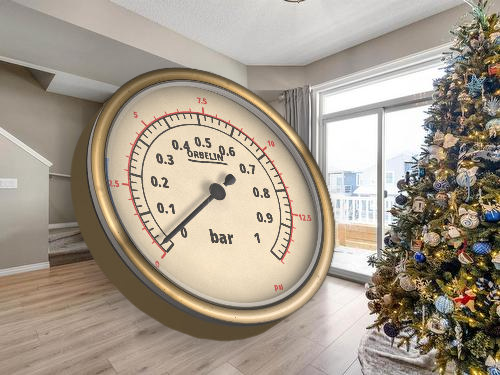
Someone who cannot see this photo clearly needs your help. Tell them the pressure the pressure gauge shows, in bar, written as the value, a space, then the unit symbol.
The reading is 0.02 bar
